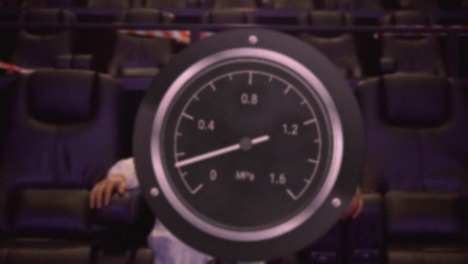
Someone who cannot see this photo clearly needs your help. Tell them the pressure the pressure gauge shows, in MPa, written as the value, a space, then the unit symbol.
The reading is 0.15 MPa
